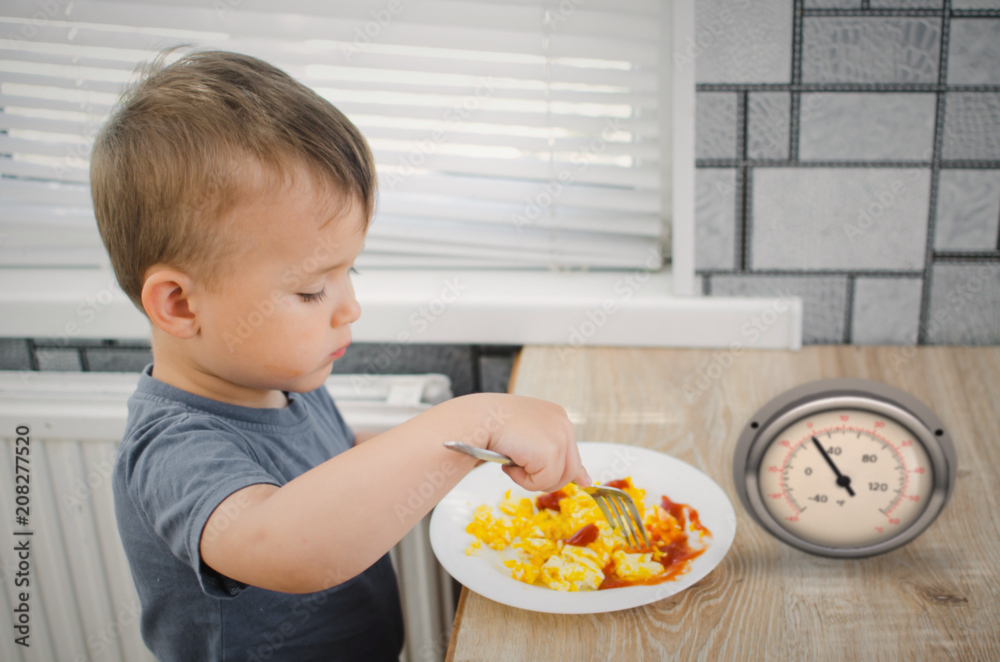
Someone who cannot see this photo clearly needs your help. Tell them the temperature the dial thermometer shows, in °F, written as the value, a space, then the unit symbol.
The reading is 30 °F
